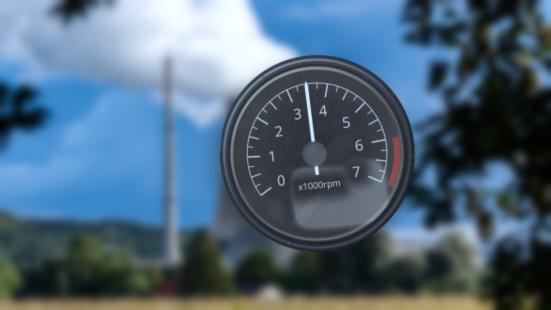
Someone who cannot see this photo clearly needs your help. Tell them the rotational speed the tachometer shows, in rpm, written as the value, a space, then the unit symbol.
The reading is 3500 rpm
